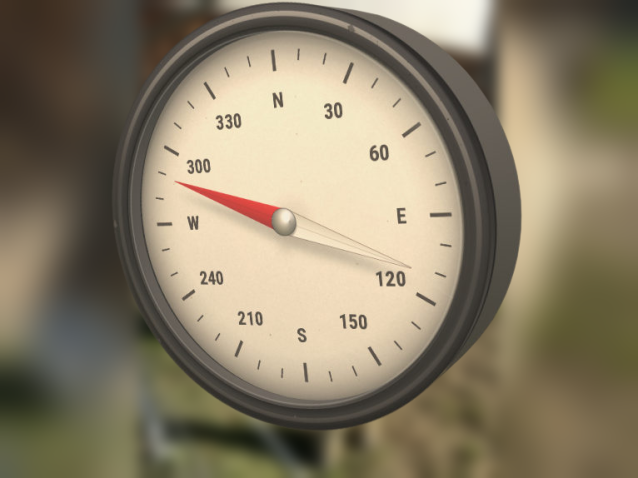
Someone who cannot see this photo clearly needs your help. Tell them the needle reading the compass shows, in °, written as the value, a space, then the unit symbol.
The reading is 290 °
